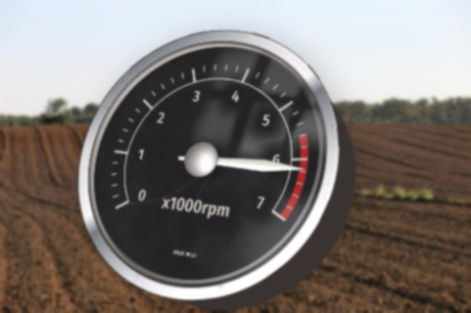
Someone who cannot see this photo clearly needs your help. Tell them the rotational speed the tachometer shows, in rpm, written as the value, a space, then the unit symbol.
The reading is 6200 rpm
